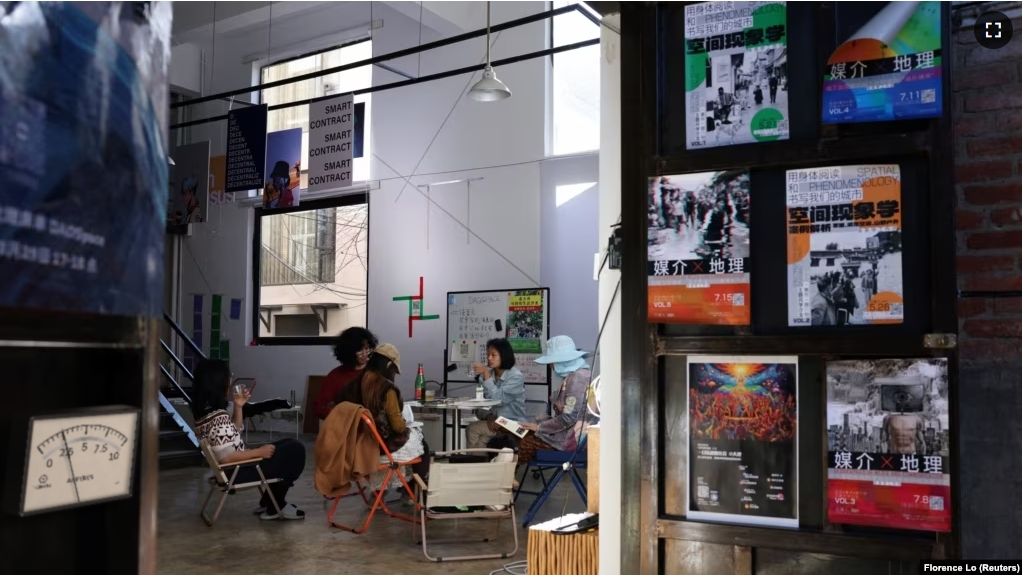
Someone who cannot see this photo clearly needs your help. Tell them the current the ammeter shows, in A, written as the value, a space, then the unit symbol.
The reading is 2.5 A
